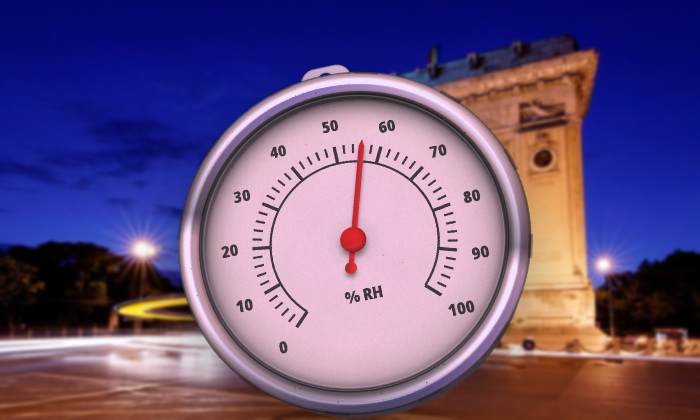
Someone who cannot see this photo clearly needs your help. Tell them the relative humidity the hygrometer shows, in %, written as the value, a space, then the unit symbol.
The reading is 56 %
